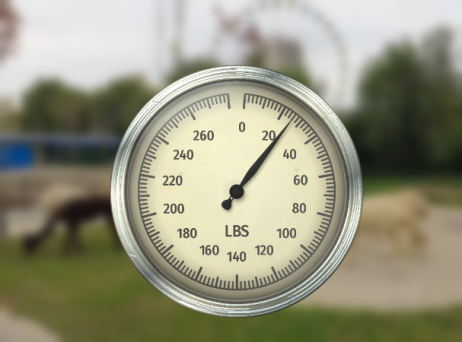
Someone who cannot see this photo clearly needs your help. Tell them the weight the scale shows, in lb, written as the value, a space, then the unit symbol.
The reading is 26 lb
